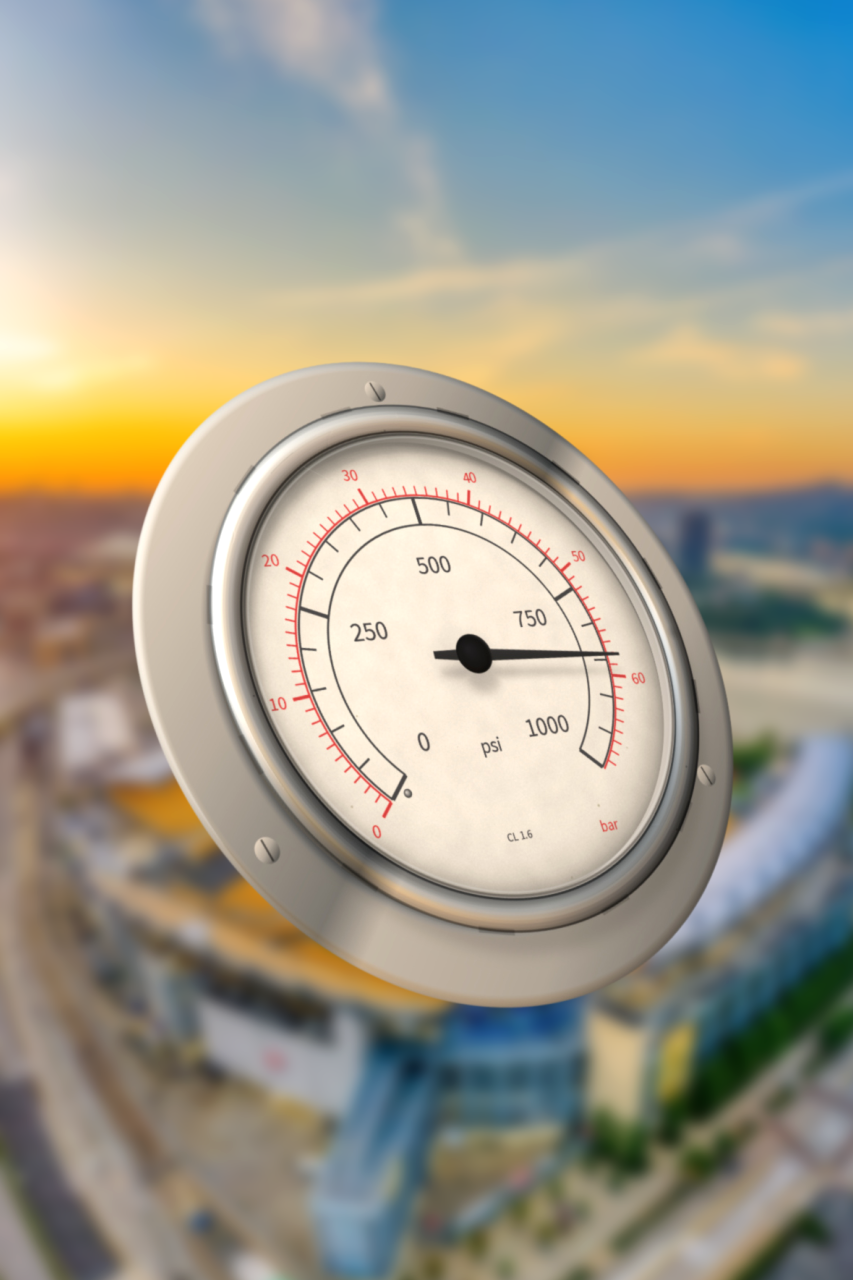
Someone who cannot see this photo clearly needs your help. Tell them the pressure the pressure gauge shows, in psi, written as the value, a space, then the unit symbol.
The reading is 850 psi
